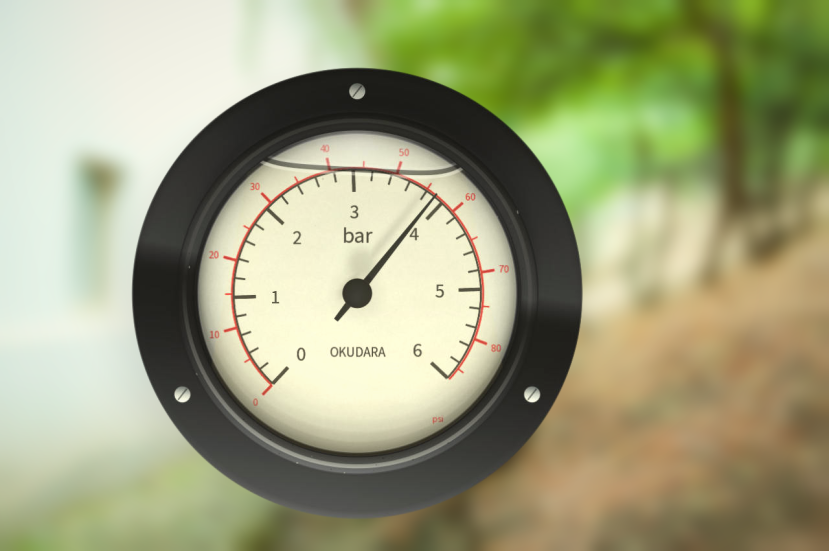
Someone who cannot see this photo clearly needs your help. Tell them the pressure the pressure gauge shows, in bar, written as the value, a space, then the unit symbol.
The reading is 3.9 bar
